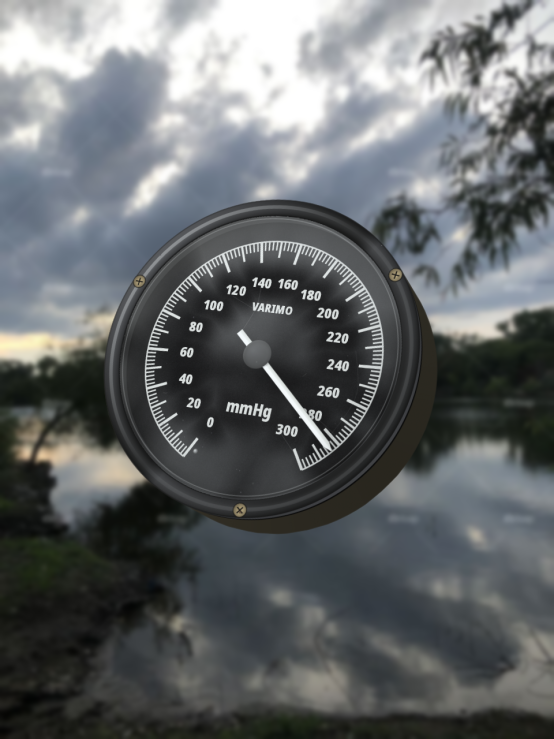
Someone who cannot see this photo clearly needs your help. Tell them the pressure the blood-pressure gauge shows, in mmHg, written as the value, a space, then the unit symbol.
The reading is 284 mmHg
